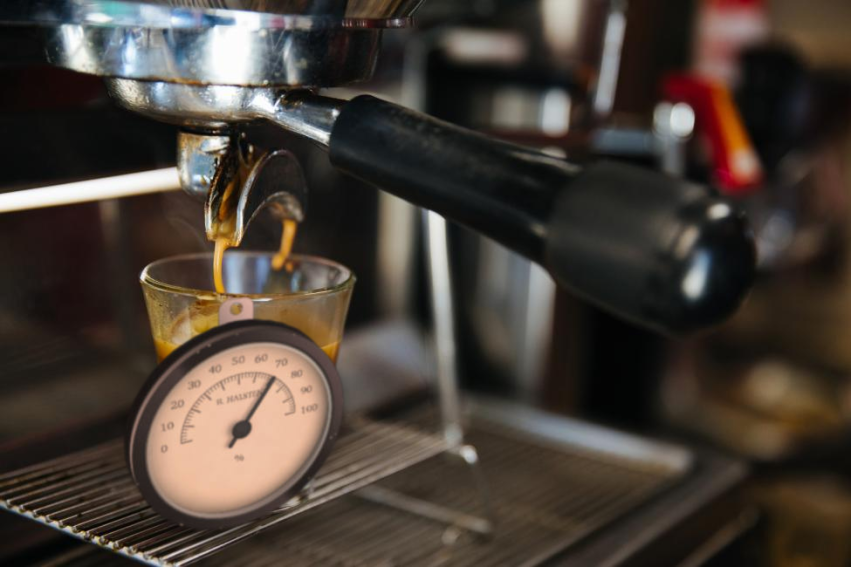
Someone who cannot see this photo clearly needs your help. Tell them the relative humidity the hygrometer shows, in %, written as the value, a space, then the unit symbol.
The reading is 70 %
